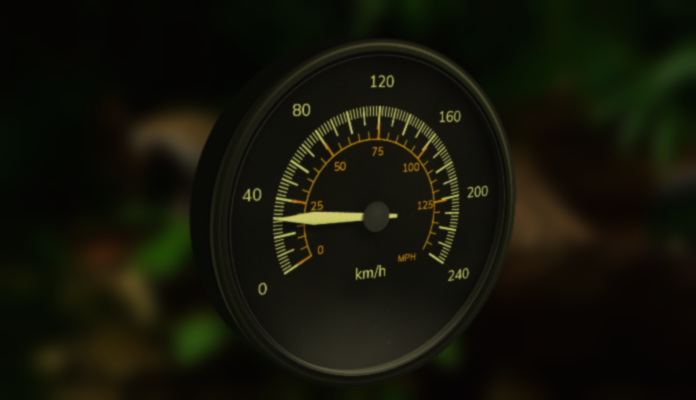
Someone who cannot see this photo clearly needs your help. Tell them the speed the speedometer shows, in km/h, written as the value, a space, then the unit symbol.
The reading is 30 km/h
